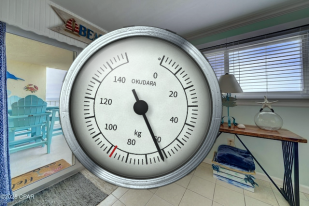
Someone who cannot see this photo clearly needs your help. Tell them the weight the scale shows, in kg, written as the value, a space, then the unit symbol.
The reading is 62 kg
